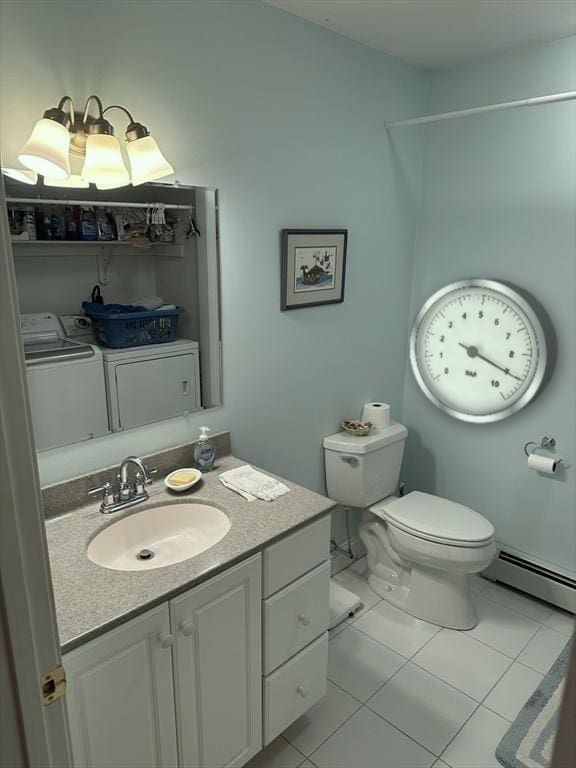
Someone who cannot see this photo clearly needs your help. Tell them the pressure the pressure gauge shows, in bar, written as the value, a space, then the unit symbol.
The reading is 9 bar
